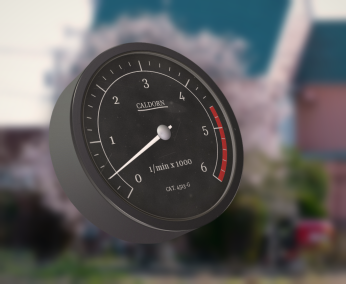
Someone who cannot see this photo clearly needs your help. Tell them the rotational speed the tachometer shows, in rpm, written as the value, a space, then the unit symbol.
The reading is 400 rpm
